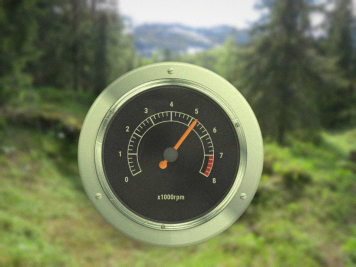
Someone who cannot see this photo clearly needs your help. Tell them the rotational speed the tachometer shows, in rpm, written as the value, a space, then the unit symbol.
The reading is 5200 rpm
